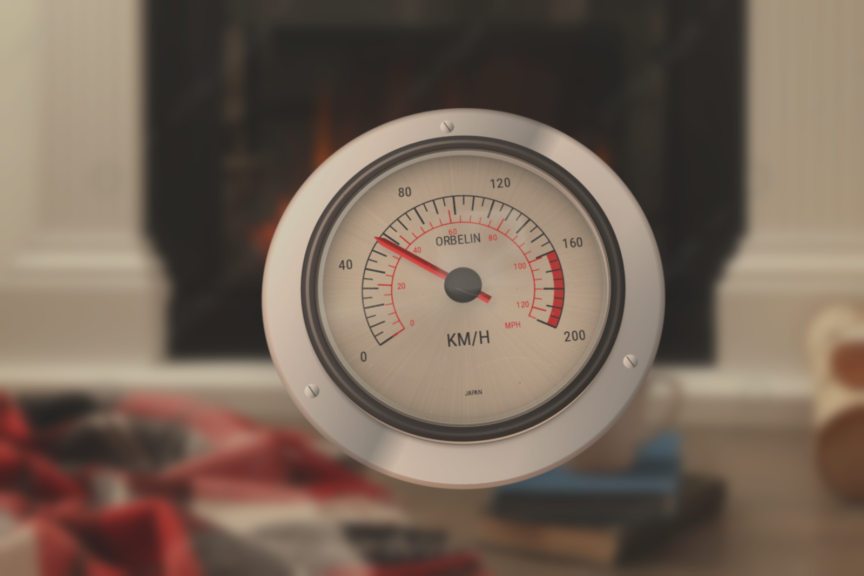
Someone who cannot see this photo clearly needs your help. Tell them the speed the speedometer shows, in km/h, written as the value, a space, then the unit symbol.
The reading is 55 km/h
